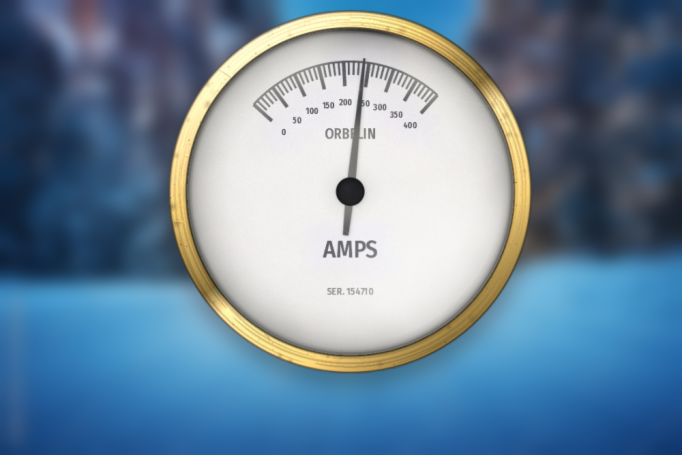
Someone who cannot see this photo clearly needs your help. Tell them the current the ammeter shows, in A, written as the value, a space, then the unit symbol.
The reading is 240 A
